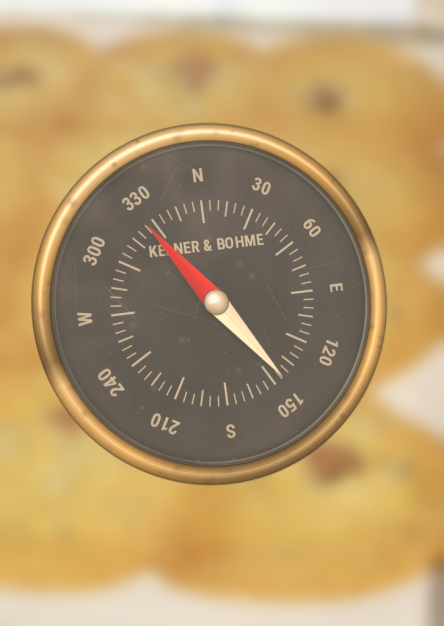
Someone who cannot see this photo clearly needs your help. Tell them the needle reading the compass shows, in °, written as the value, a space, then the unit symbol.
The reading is 325 °
